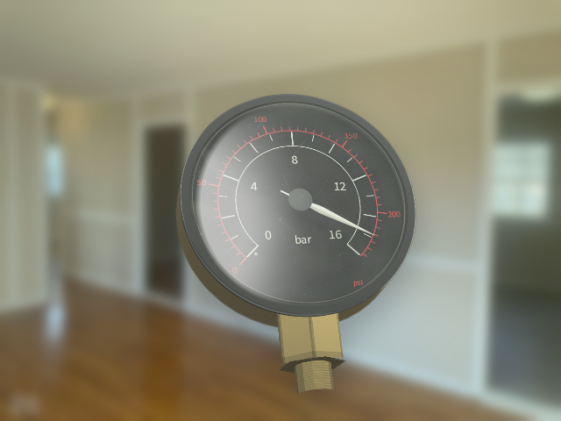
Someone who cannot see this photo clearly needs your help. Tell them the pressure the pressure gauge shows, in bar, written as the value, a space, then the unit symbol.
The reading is 15 bar
